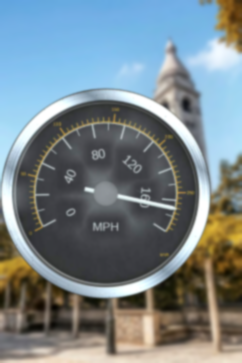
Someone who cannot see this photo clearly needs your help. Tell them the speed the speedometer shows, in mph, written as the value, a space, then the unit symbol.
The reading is 165 mph
